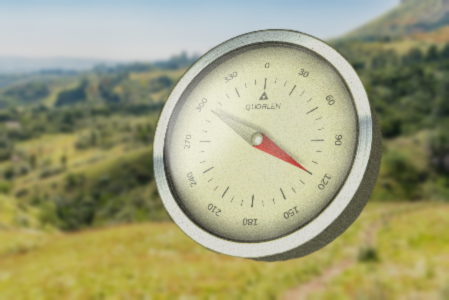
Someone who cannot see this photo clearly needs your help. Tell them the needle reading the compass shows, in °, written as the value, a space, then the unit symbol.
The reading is 120 °
